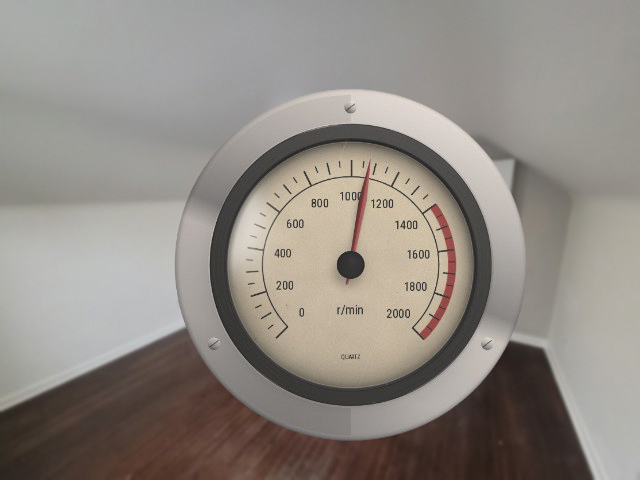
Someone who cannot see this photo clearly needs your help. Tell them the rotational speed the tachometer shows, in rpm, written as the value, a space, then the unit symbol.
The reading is 1075 rpm
